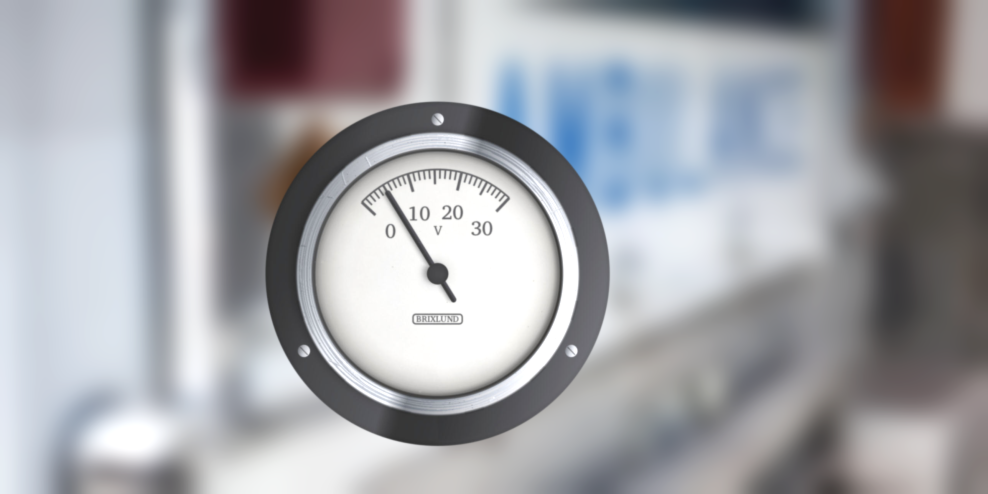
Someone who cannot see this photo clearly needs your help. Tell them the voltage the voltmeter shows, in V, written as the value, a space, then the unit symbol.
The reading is 5 V
